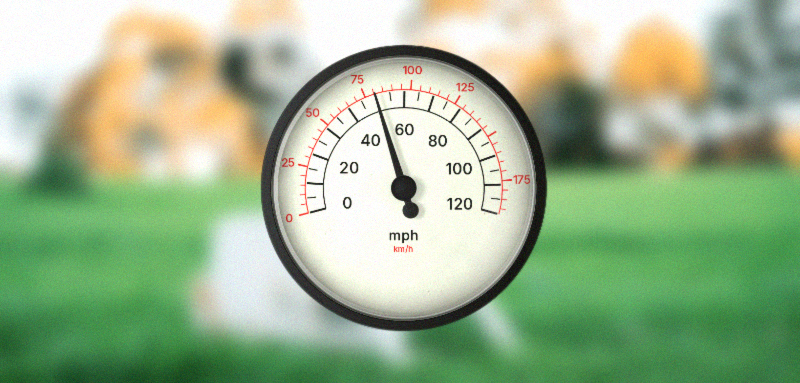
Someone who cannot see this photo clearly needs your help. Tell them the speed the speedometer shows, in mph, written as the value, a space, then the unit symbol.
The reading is 50 mph
